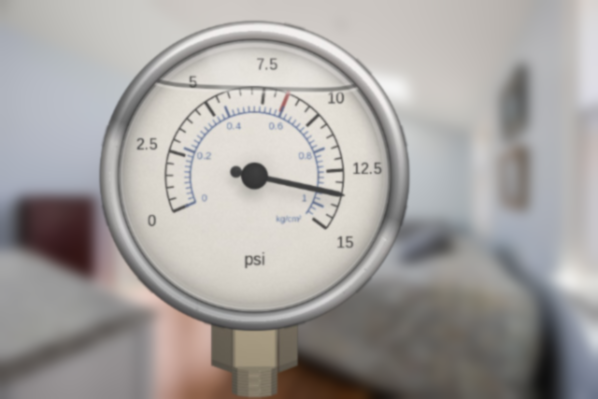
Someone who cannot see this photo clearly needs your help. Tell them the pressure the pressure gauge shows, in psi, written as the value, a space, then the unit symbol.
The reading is 13.5 psi
